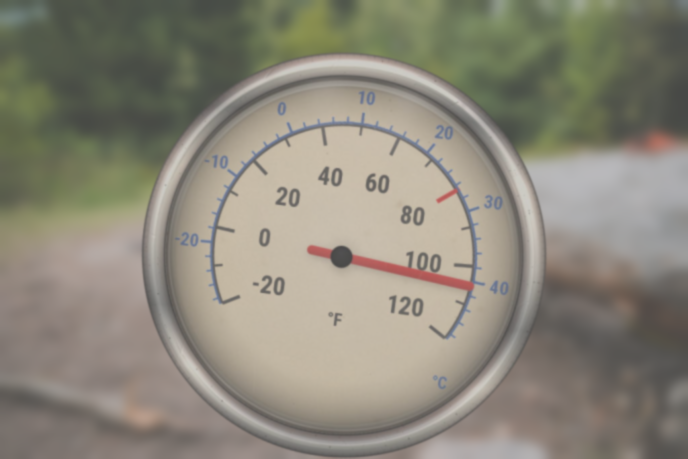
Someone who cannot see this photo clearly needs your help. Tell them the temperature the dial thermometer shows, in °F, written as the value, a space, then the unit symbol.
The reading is 105 °F
